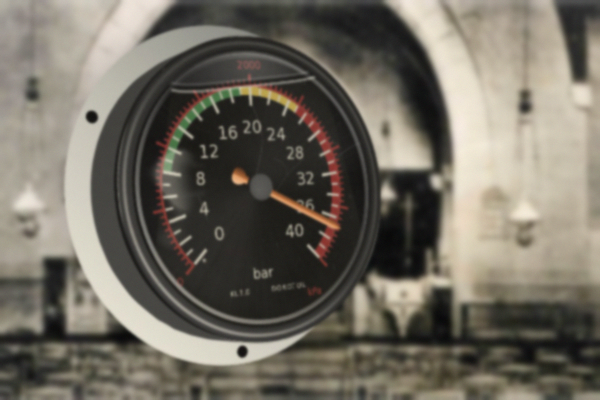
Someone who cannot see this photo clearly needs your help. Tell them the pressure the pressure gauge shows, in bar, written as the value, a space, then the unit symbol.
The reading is 37 bar
